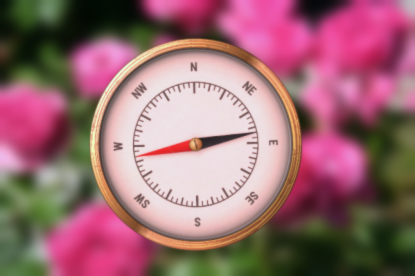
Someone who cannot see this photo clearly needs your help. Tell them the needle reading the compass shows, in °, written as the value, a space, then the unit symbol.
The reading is 260 °
